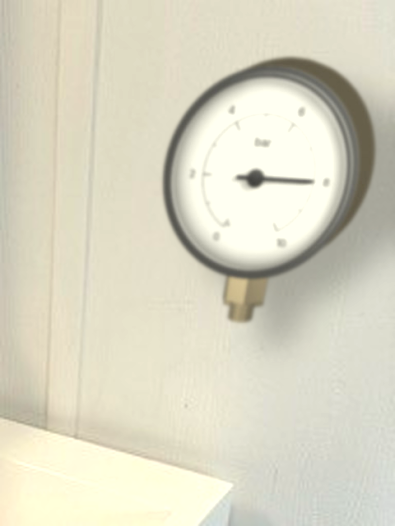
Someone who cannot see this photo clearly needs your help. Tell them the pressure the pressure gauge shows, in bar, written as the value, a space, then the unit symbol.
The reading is 8 bar
